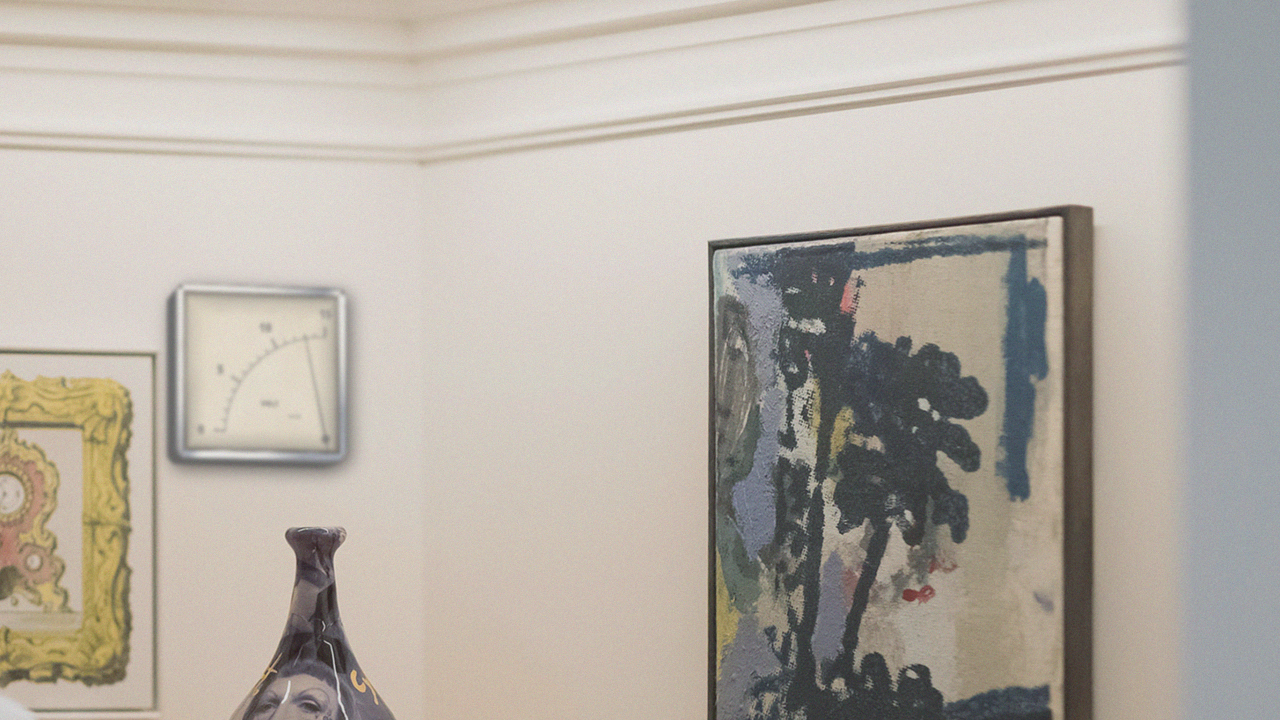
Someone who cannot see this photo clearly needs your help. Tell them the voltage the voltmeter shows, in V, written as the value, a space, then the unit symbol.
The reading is 13 V
